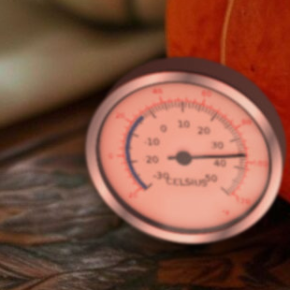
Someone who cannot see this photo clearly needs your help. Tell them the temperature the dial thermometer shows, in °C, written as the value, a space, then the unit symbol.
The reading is 35 °C
